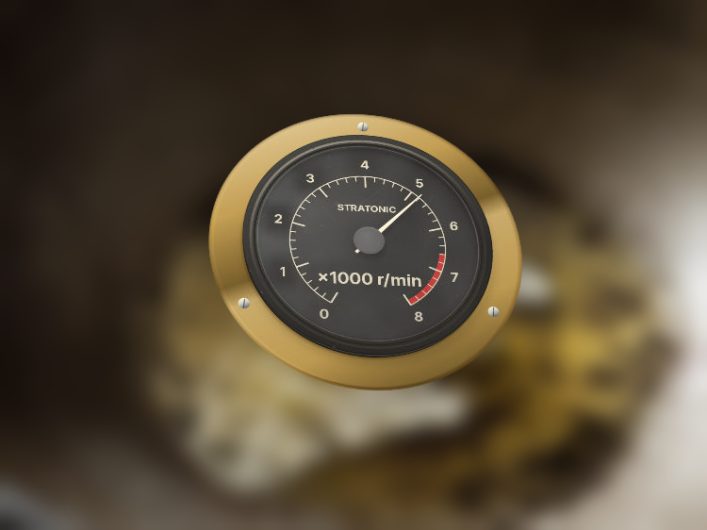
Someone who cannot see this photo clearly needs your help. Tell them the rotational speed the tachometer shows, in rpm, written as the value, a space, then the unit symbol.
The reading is 5200 rpm
